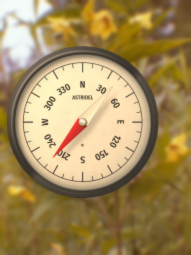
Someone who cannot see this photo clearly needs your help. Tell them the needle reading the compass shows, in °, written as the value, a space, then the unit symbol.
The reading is 220 °
